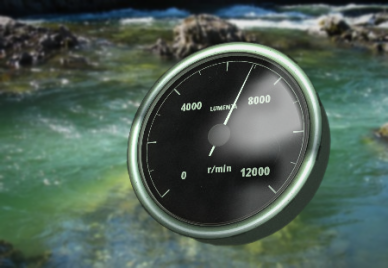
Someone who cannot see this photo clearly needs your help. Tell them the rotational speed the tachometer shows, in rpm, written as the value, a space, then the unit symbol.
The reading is 7000 rpm
